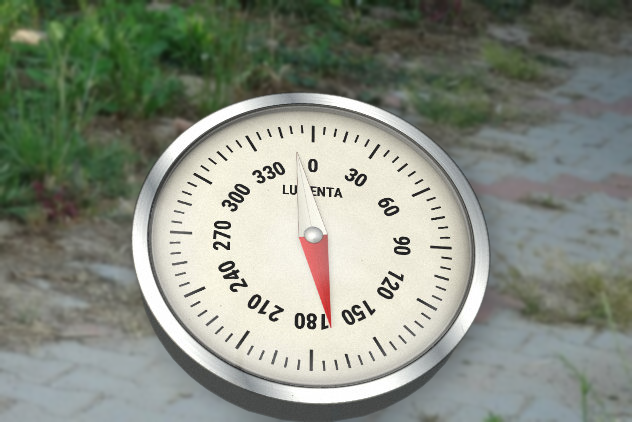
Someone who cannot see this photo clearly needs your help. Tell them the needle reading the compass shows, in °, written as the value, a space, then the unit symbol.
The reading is 170 °
